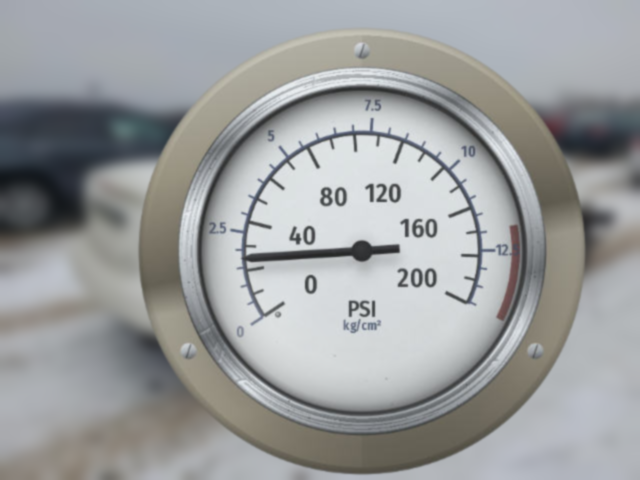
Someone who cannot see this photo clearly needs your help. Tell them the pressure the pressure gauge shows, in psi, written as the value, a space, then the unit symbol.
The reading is 25 psi
